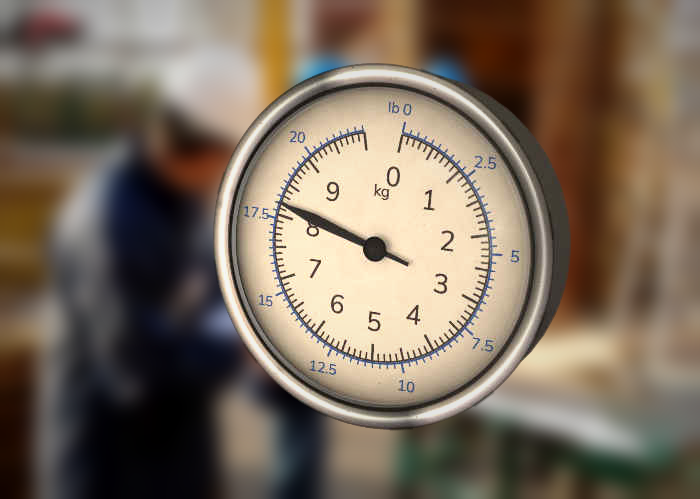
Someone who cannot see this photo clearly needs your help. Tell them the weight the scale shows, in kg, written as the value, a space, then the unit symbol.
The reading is 8.2 kg
